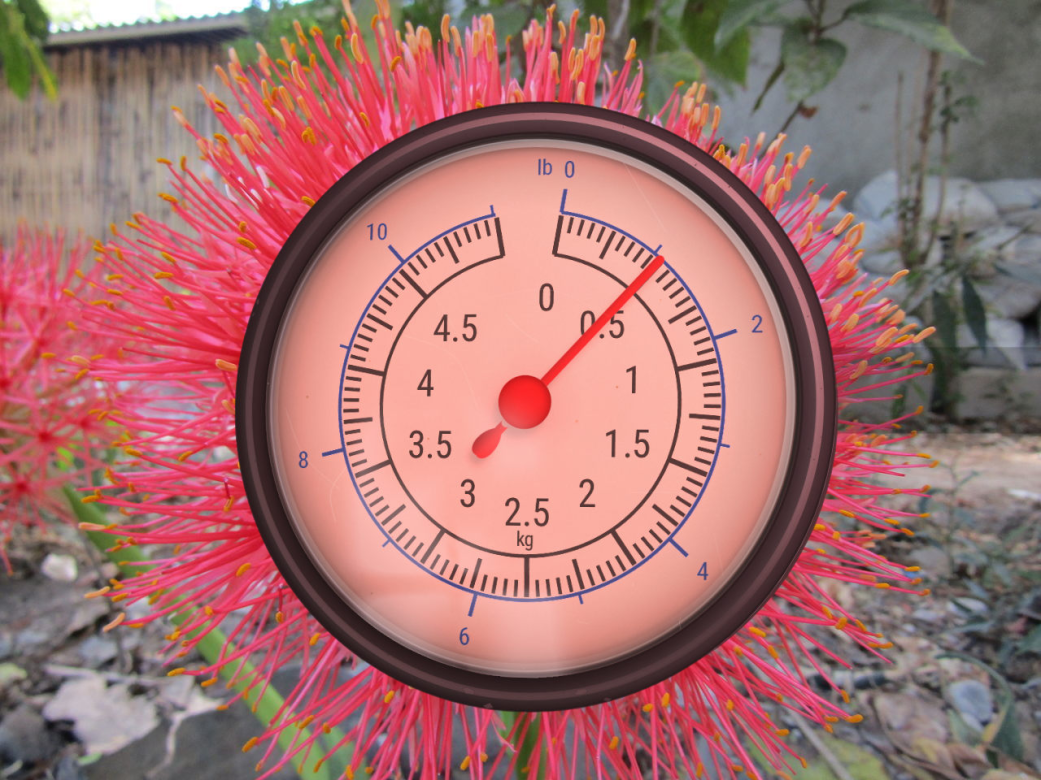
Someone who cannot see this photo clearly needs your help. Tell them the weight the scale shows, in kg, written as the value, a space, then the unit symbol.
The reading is 0.5 kg
